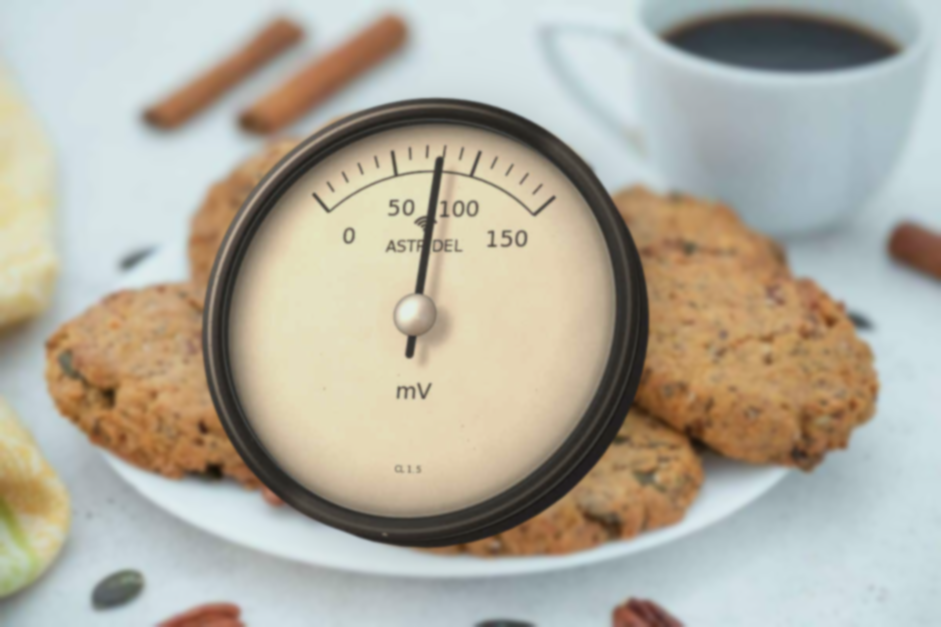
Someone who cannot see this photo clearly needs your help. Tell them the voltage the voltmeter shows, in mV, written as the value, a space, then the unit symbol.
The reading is 80 mV
